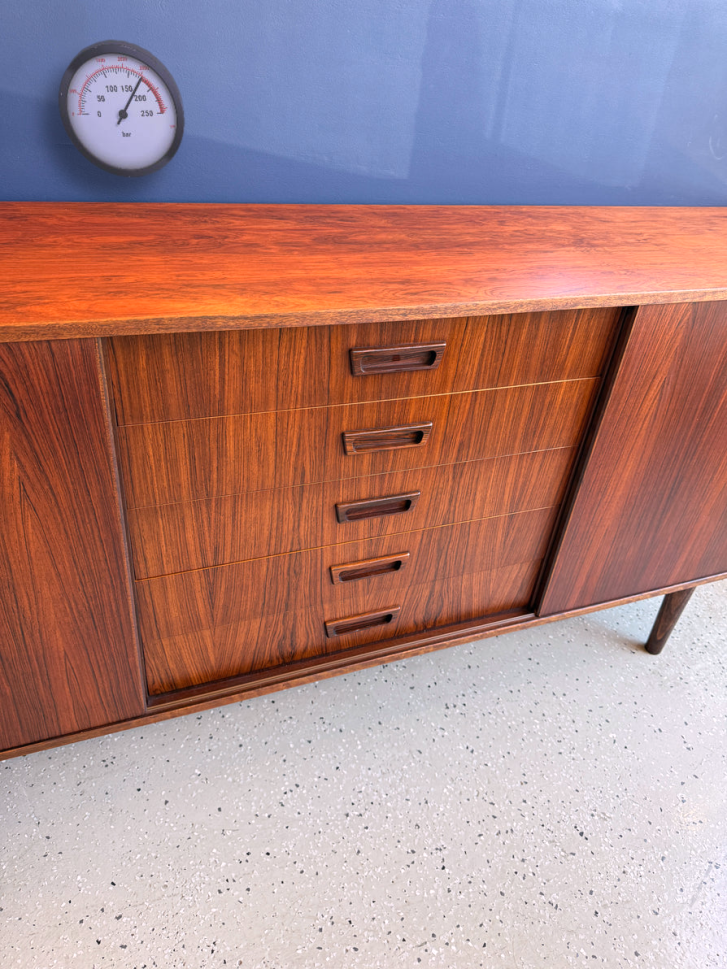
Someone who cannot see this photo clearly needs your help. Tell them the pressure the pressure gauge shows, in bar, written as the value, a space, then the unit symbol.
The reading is 175 bar
